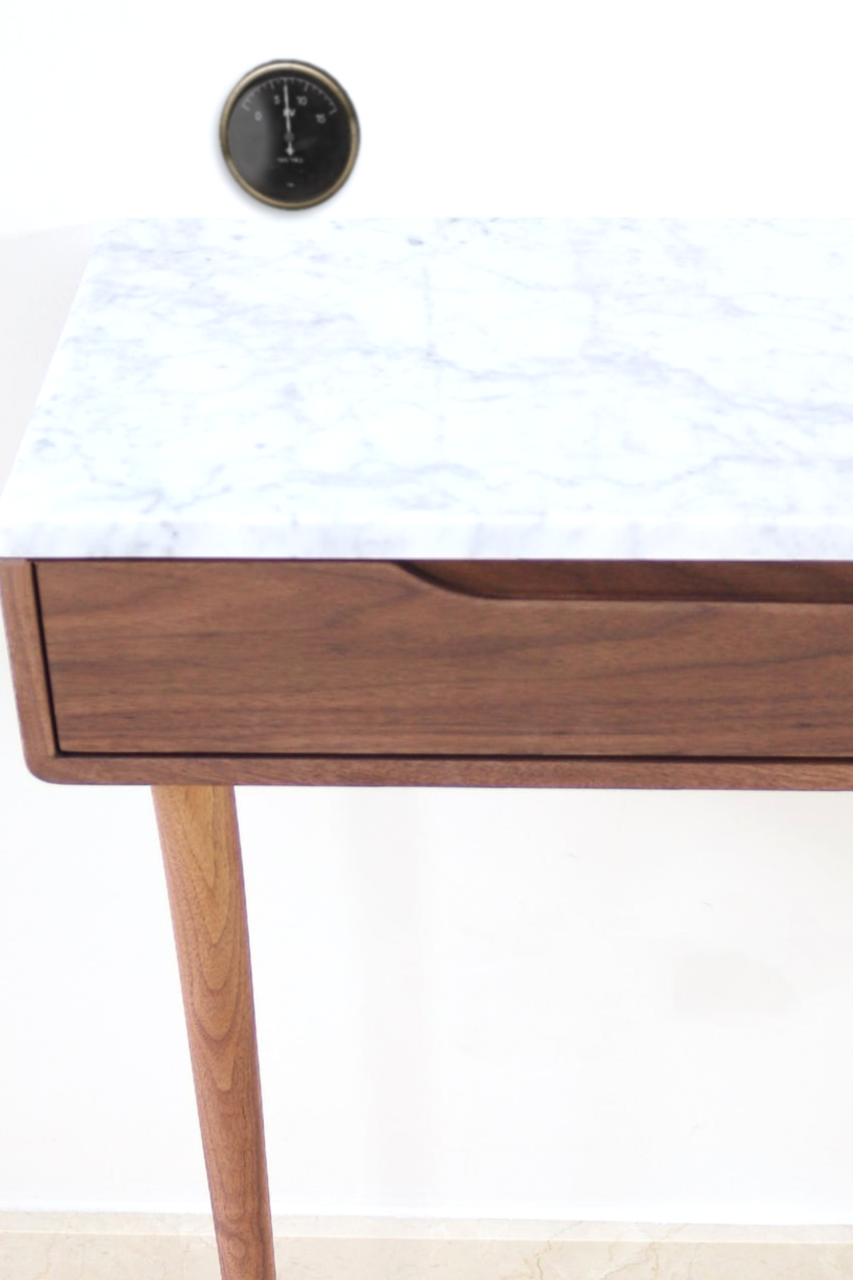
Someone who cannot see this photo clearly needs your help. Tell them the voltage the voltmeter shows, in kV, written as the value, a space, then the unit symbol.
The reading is 7 kV
